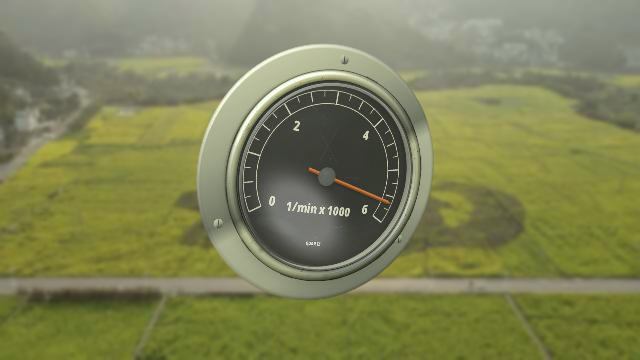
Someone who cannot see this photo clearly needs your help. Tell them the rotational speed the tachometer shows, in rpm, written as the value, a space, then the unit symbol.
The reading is 5625 rpm
